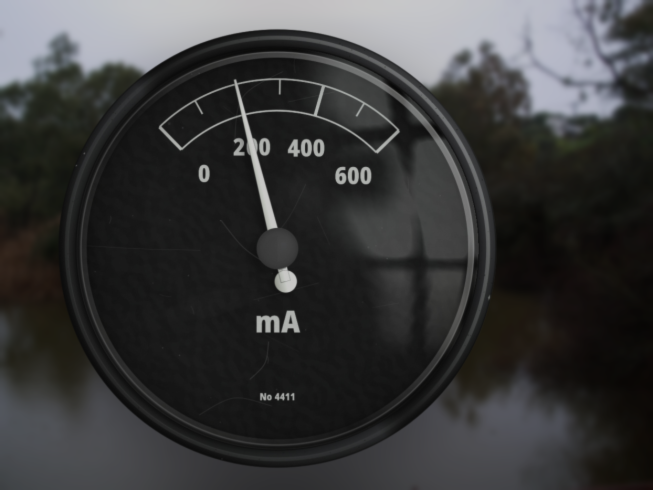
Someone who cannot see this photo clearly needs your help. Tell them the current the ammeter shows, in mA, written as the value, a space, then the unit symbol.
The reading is 200 mA
